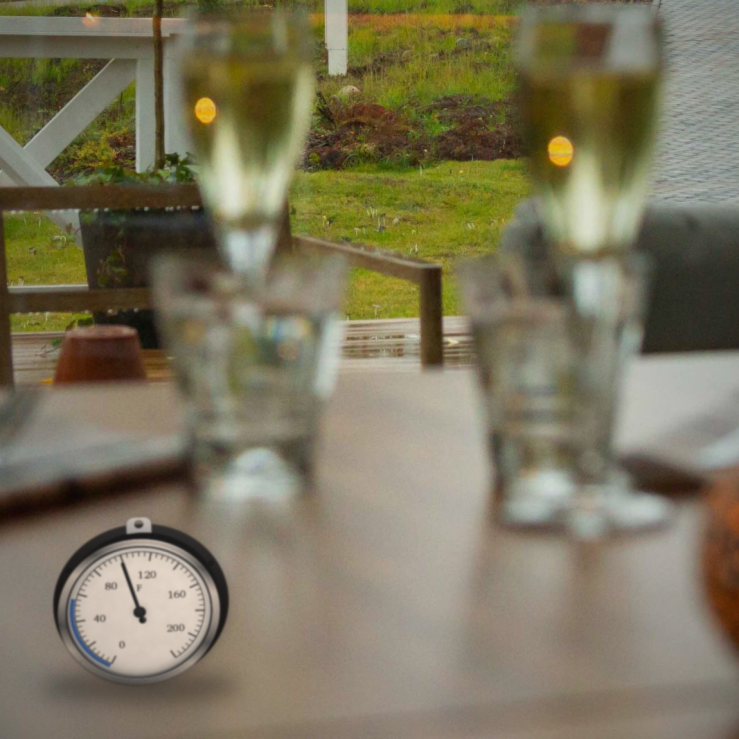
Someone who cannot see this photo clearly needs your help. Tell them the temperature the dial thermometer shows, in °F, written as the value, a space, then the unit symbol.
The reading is 100 °F
